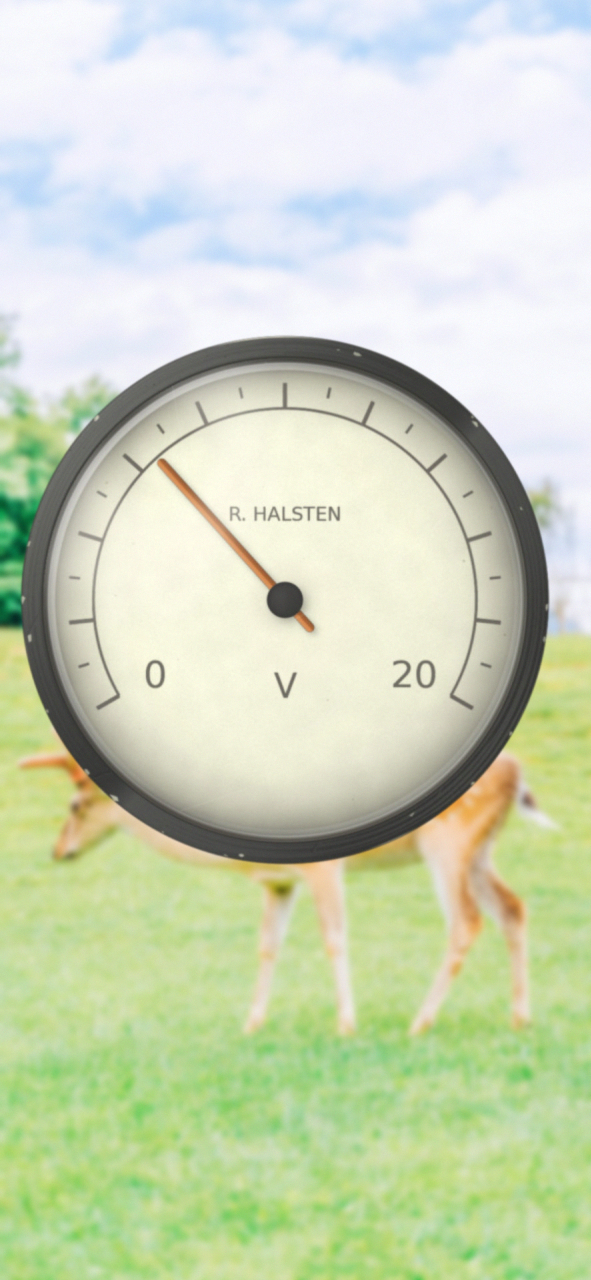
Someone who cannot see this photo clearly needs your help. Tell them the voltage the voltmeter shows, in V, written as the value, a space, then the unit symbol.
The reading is 6.5 V
